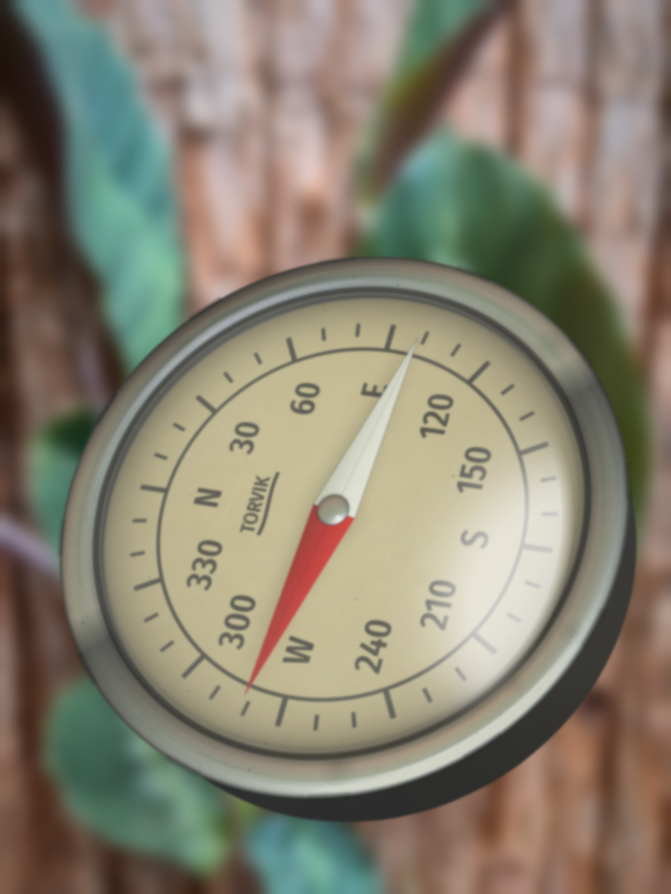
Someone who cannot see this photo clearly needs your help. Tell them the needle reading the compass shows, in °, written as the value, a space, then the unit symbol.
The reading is 280 °
